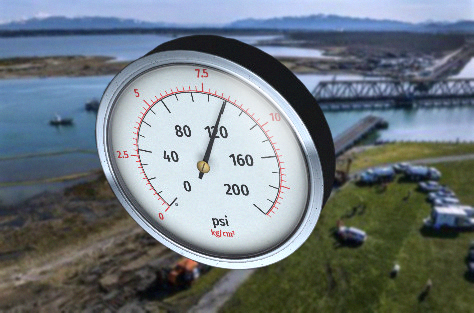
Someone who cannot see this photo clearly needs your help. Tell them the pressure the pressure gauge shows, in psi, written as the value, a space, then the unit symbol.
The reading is 120 psi
